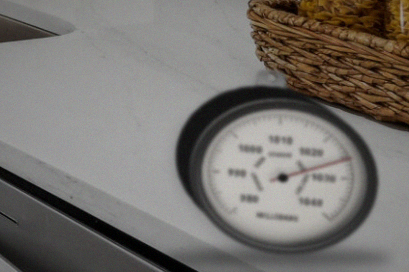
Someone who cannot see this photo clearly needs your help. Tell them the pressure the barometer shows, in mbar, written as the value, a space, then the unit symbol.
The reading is 1025 mbar
